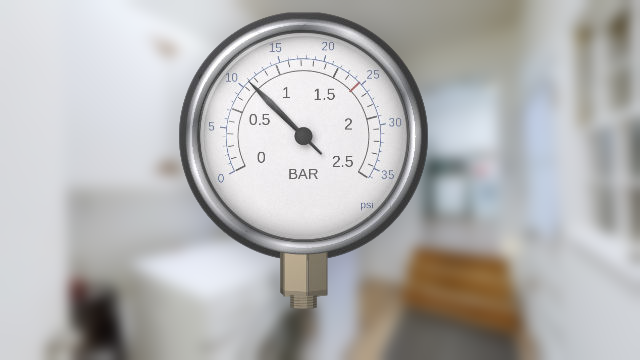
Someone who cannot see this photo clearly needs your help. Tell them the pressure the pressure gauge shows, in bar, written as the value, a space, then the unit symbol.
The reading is 0.75 bar
